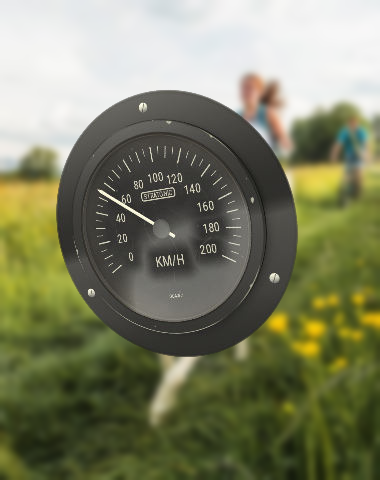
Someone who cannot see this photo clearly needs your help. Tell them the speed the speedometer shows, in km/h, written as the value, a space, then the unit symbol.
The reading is 55 km/h
